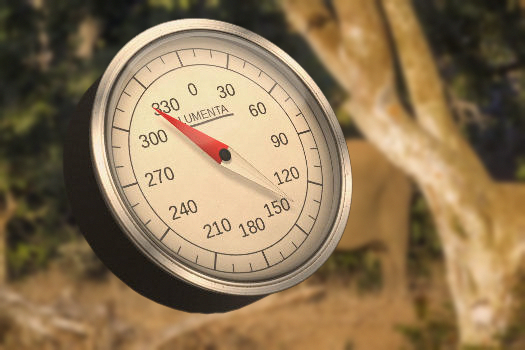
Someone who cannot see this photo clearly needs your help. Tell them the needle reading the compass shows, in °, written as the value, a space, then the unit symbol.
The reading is 320 °
